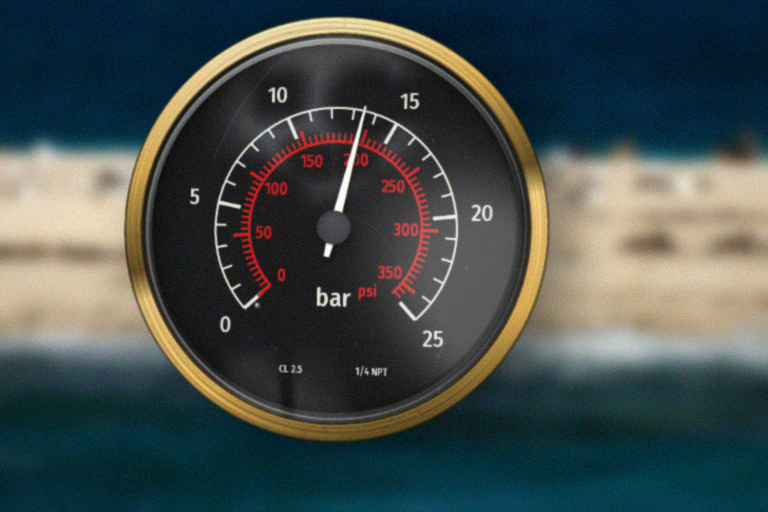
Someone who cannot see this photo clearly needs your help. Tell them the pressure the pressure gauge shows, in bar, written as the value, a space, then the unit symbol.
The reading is 13.5 bar
